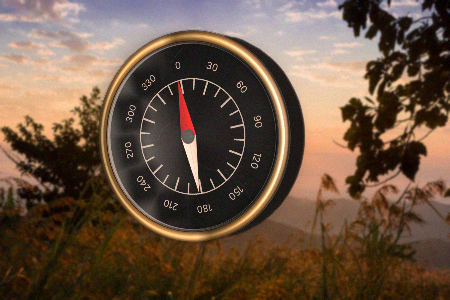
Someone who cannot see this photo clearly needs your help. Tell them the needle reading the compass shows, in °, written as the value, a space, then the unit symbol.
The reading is 0 °
